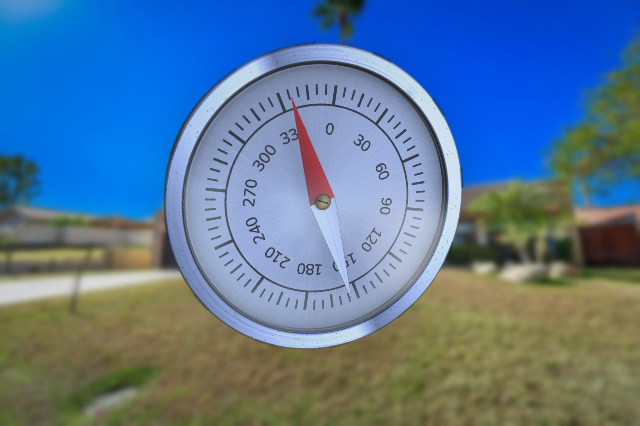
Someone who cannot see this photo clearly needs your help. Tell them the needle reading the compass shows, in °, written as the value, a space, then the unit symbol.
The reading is 335 °
